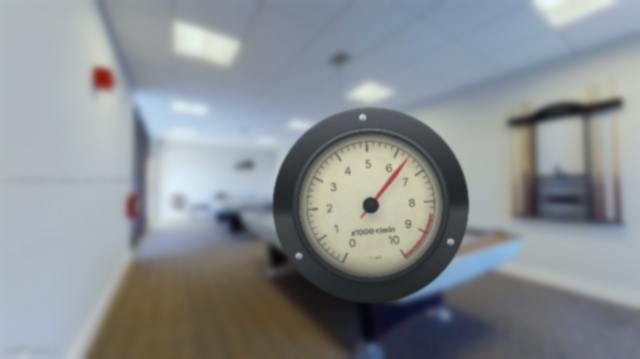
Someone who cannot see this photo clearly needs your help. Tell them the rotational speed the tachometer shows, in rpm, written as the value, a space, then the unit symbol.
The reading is 6400 rpm
